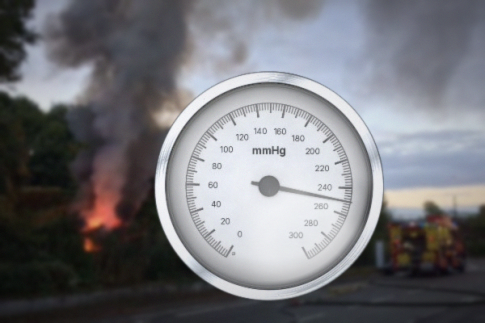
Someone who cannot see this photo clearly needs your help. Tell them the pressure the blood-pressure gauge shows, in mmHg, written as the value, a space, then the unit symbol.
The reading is 250 mmHg
